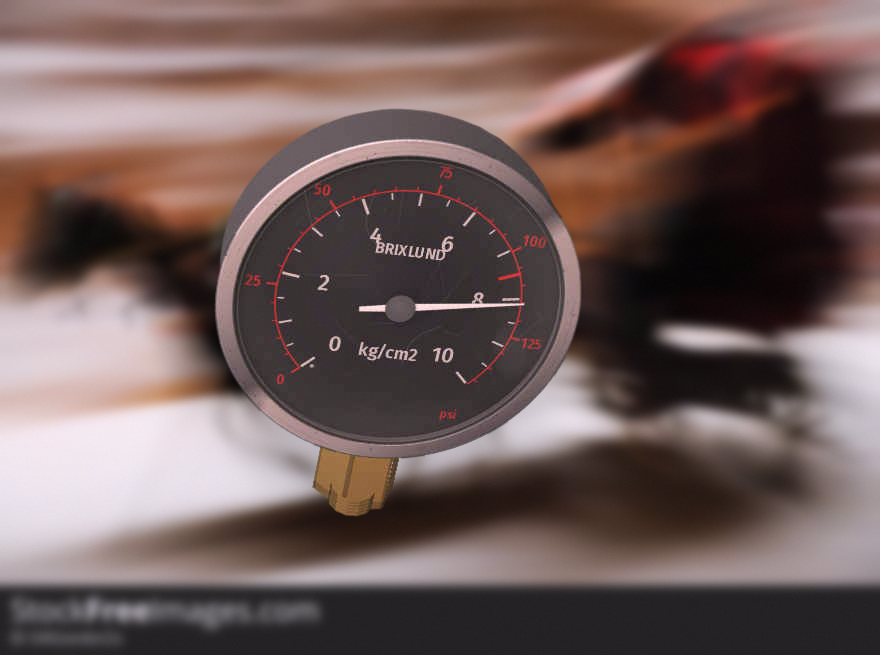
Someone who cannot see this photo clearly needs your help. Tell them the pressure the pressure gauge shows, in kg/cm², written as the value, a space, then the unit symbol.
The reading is 8 kg/cm²
